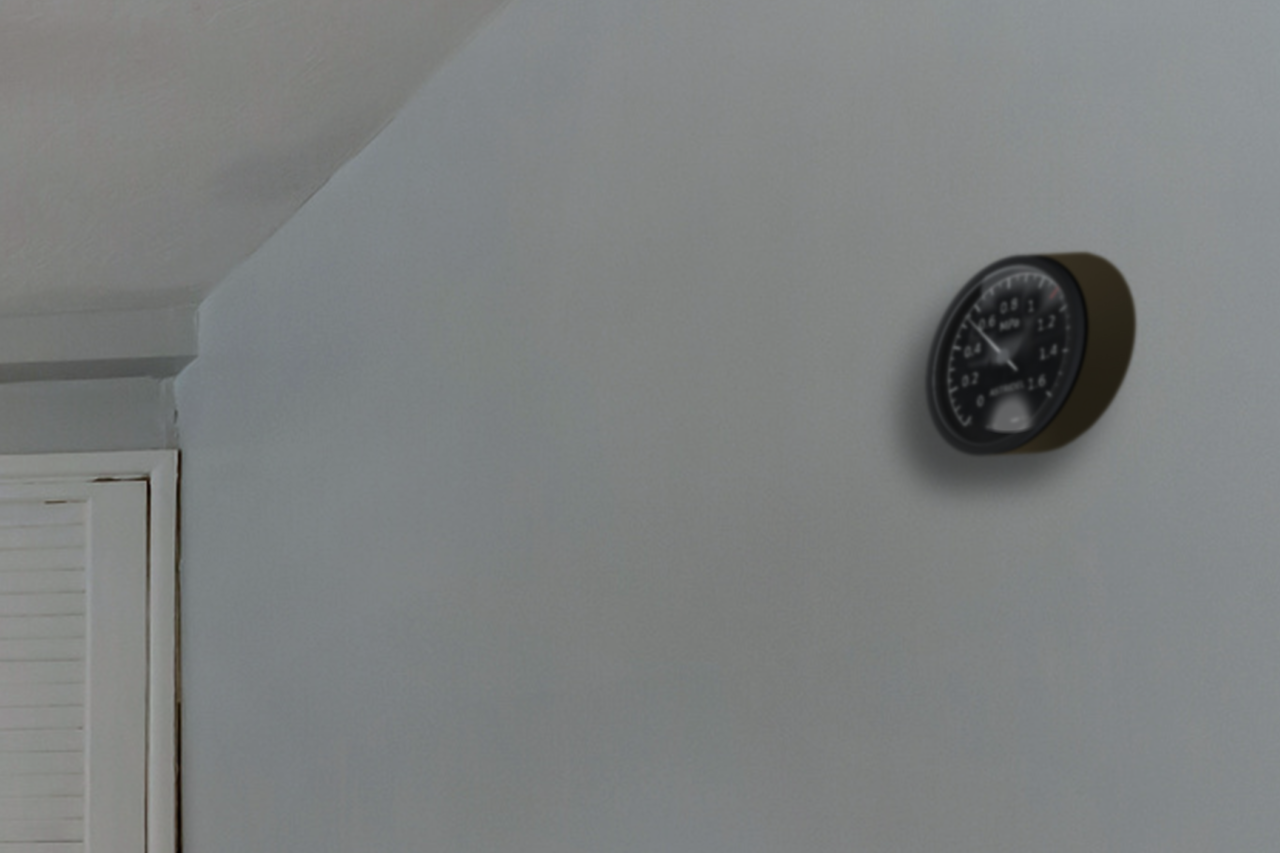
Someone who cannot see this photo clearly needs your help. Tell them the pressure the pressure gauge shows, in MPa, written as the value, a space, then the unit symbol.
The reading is 0.55 MPa
